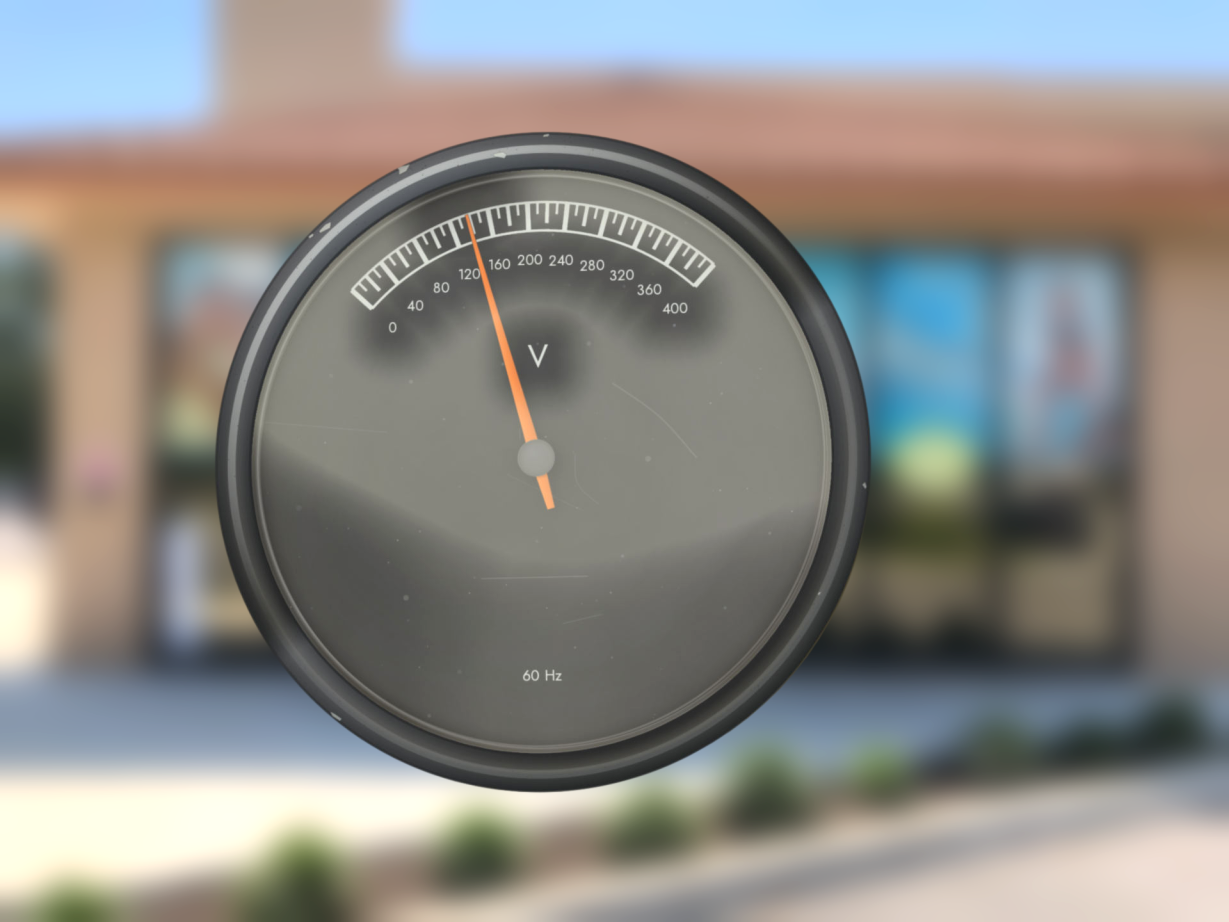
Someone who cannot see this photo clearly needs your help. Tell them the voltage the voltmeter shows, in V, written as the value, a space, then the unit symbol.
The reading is 140 V
